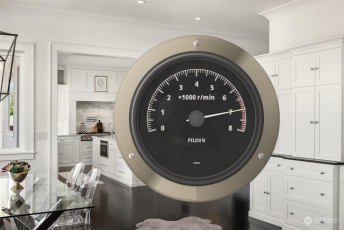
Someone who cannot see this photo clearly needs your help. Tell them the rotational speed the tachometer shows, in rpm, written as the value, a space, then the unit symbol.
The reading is 7000 rpm
